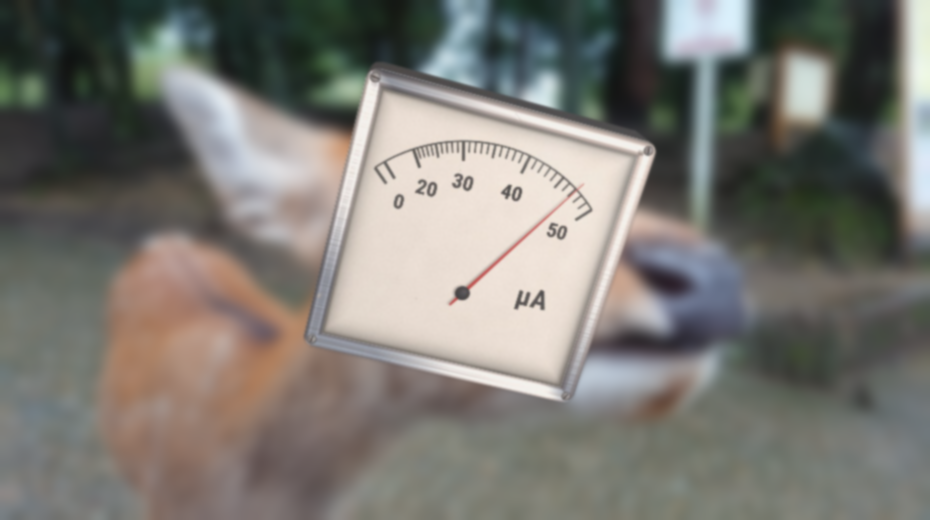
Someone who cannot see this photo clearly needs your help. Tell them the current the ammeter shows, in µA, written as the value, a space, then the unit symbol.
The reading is 47 µA
